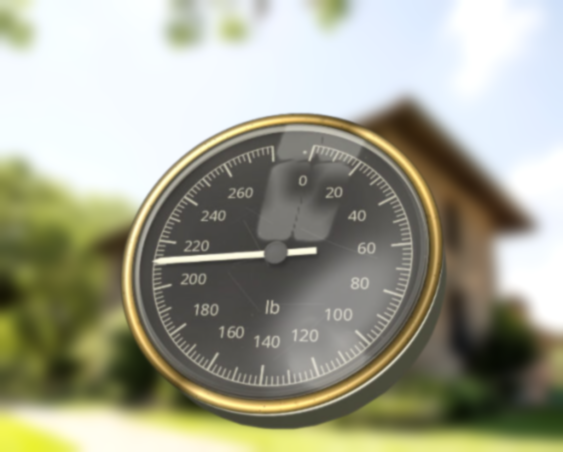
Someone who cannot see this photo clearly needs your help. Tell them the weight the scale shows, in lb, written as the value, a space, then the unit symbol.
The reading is 210 lb
